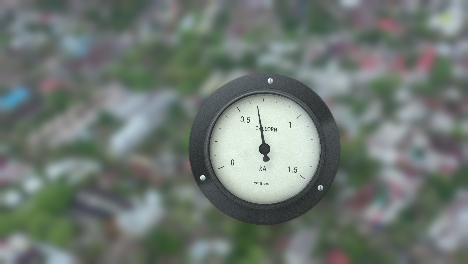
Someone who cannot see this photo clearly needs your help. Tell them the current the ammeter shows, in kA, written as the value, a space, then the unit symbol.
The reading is 0.65 kA
